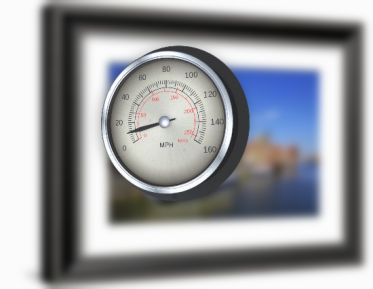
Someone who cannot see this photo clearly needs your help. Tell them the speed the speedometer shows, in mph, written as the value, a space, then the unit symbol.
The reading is 10 mph
